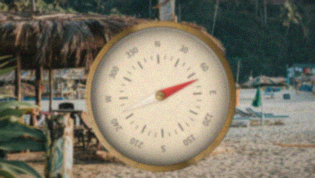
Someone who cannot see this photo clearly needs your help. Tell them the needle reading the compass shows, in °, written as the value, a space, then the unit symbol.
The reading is 70 °
